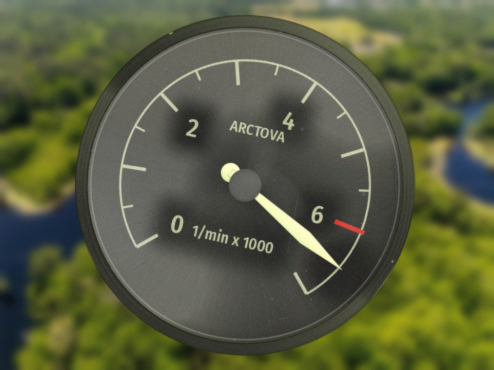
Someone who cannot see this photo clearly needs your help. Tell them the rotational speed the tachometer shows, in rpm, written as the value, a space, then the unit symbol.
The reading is 6500 rpm
